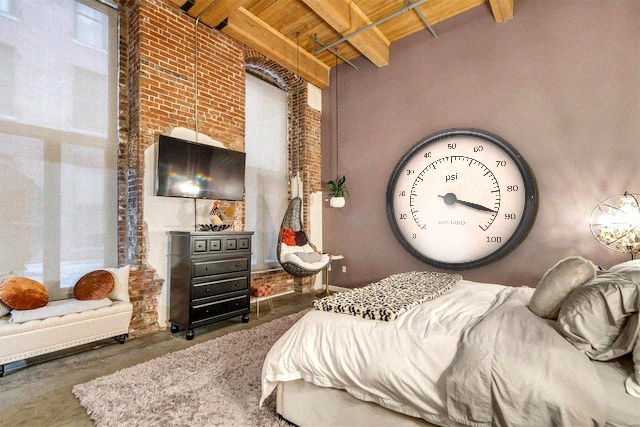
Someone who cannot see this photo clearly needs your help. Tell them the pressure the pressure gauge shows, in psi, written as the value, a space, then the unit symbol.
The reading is 90 psi
